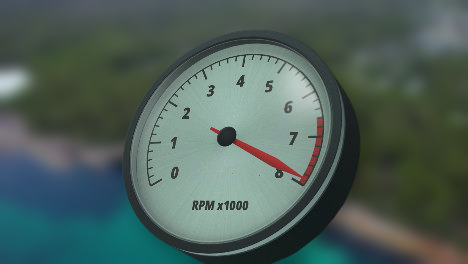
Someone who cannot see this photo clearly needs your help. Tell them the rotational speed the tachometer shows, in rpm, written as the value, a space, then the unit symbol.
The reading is 7900 rpm
